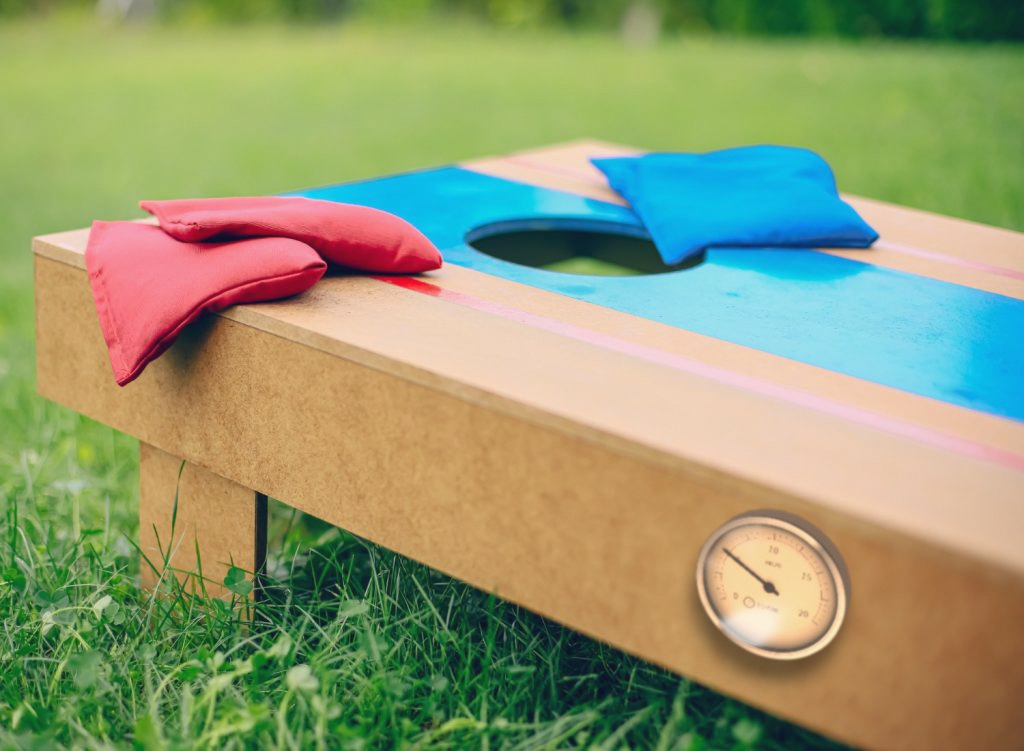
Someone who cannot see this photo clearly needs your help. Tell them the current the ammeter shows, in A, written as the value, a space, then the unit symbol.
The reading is 5 A
